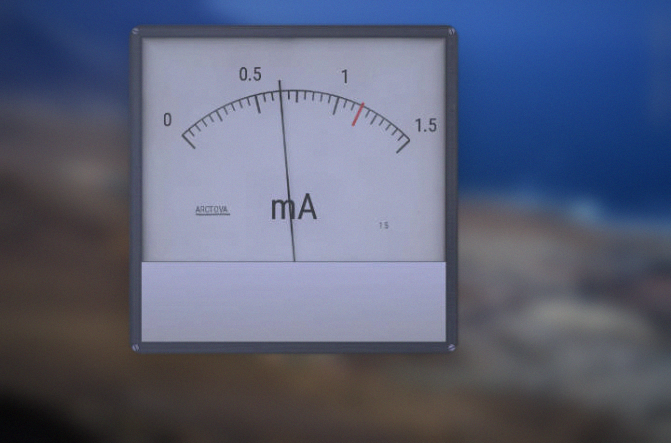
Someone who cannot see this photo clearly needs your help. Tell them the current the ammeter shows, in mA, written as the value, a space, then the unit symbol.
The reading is 0.65 mA
